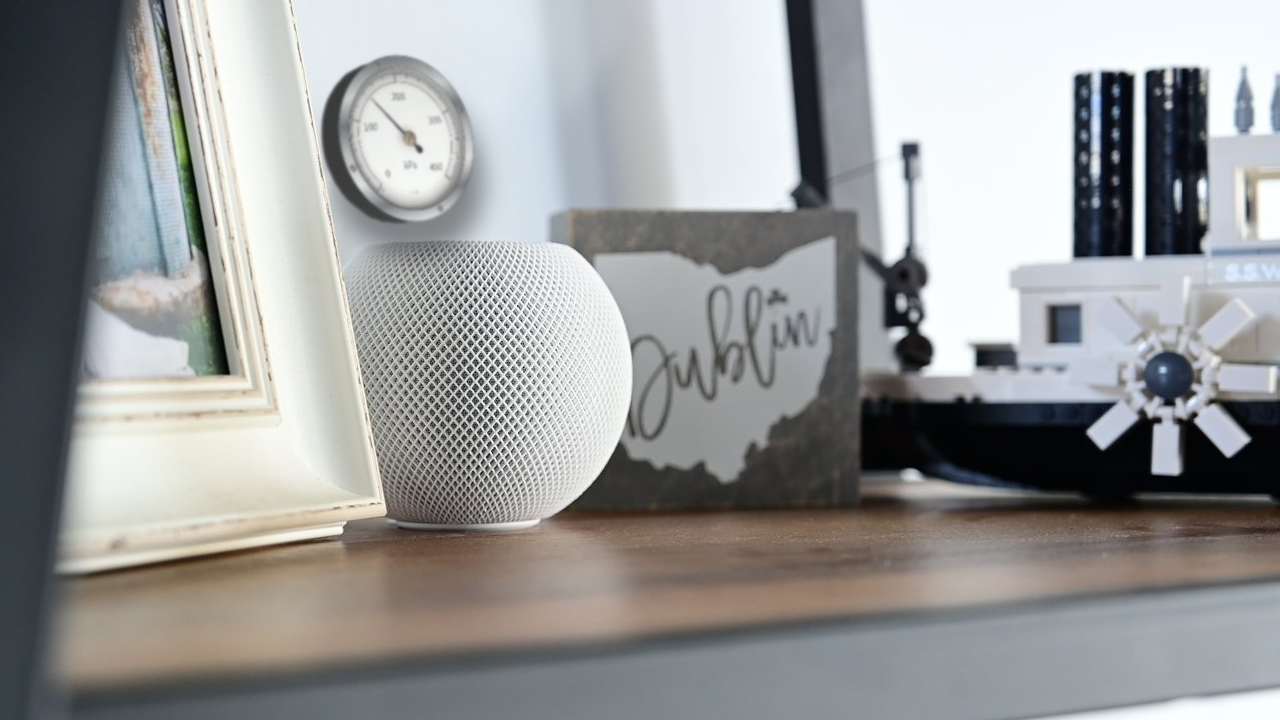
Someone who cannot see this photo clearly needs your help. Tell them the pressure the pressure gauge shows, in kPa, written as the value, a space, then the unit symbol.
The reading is 140 kPa
